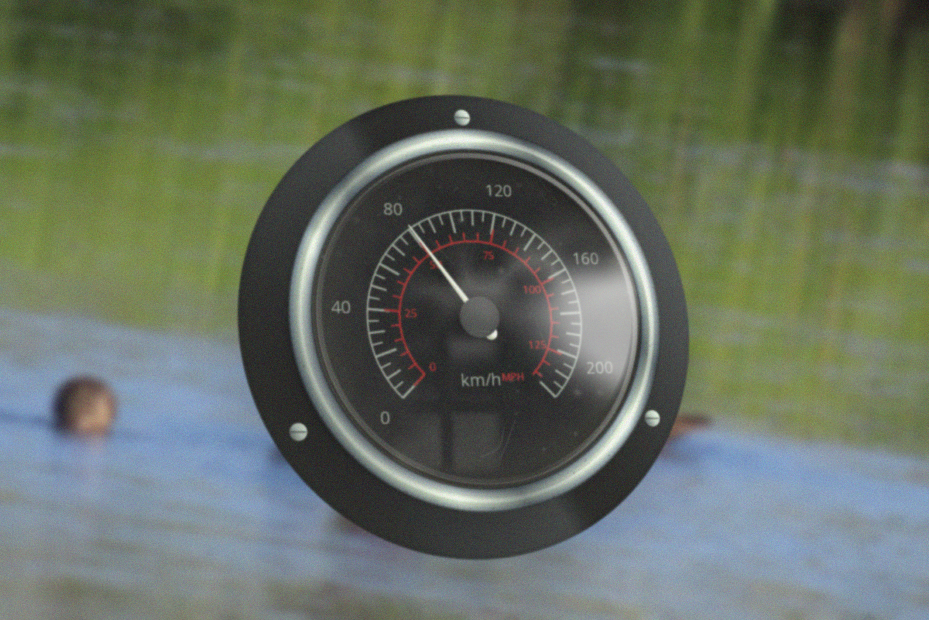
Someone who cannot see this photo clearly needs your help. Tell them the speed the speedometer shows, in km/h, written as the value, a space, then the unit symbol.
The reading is 80 km/h
